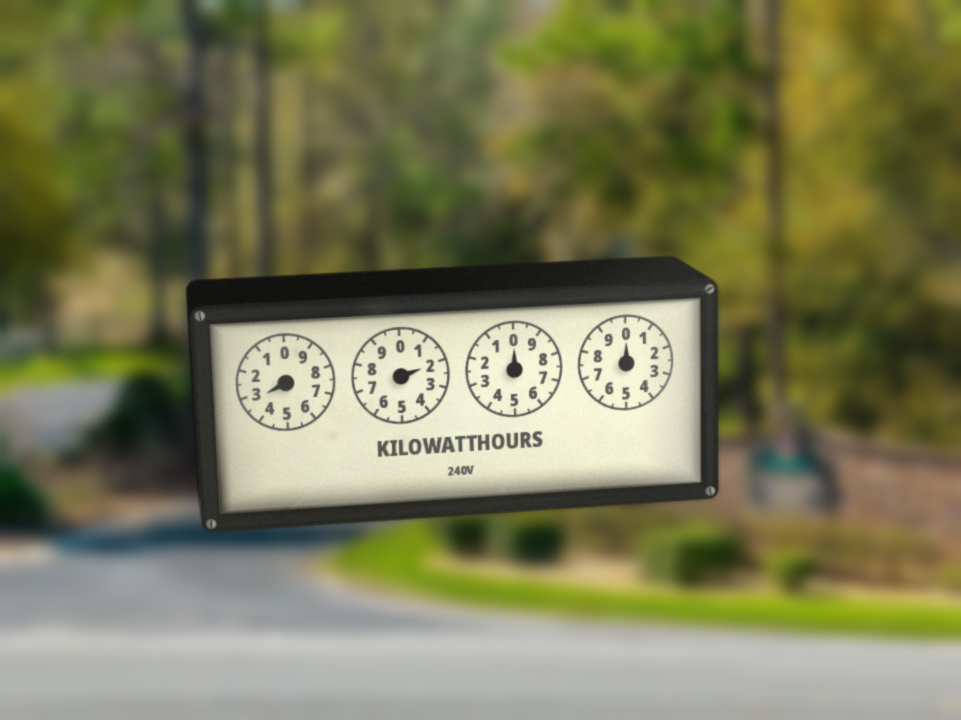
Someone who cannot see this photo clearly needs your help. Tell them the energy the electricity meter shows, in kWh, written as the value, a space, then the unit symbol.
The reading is 3200 kWh
